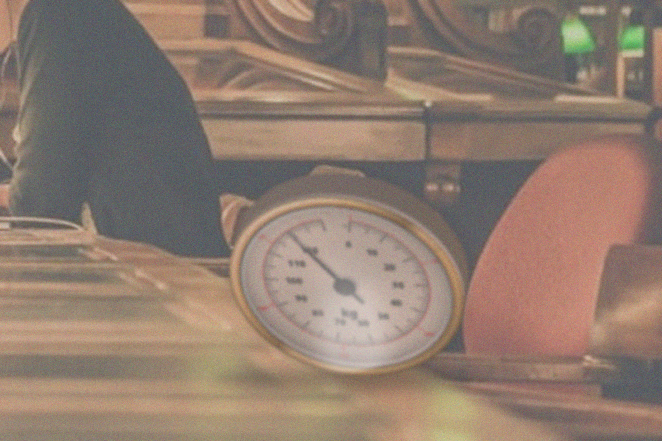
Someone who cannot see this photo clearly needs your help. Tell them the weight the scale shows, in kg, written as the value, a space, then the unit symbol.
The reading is 120 kg
